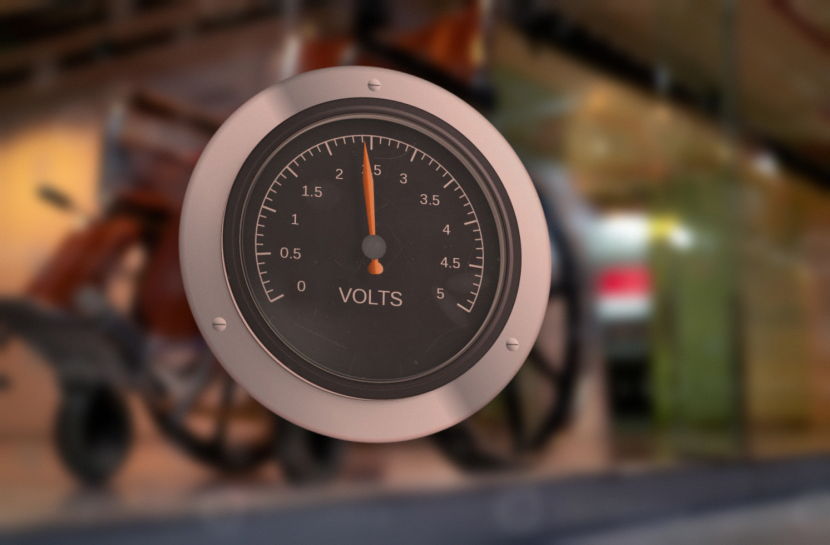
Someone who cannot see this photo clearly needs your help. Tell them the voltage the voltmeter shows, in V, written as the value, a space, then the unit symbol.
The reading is 2.4 V
